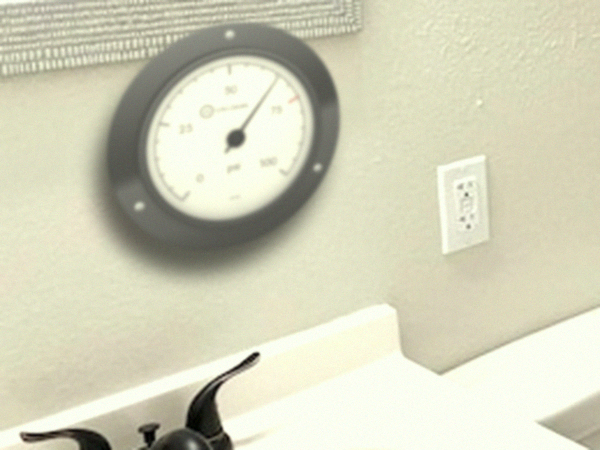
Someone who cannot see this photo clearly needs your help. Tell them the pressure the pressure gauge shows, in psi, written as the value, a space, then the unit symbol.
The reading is 65 psi
